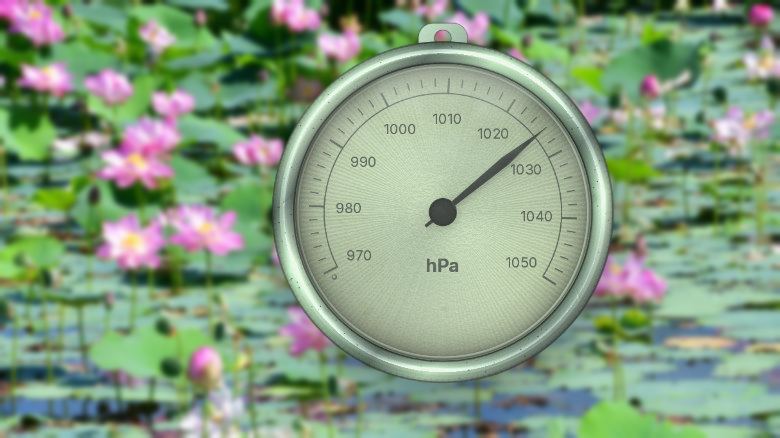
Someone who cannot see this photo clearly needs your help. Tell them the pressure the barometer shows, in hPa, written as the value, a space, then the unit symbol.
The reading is 1026 hPa
